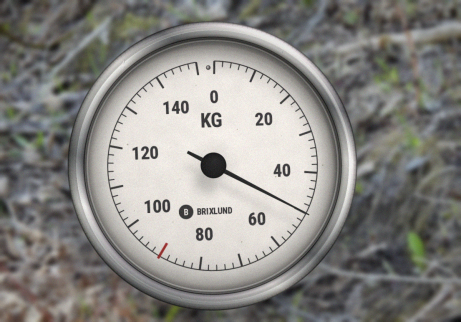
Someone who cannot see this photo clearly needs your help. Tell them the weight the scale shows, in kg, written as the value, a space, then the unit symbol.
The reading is 50 kg
